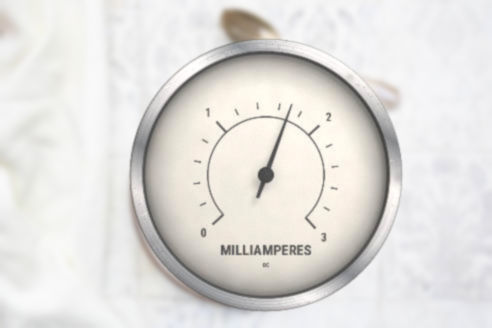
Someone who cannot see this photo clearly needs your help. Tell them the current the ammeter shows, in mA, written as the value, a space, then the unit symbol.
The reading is 1.7 mA
